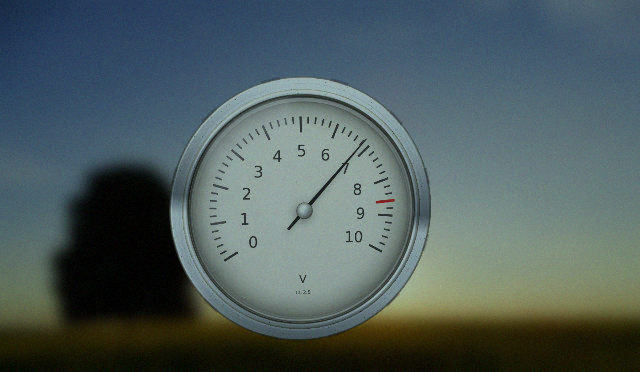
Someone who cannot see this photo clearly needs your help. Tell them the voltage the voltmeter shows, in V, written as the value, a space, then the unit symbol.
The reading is 6.8 V
